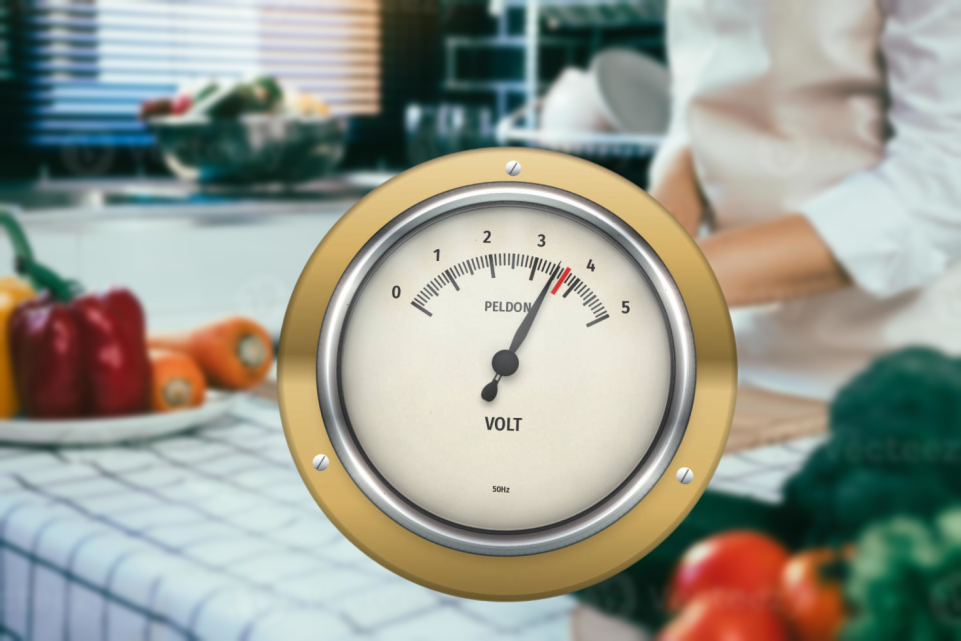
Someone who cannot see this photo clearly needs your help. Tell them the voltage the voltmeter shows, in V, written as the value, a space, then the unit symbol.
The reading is 3.5 V
